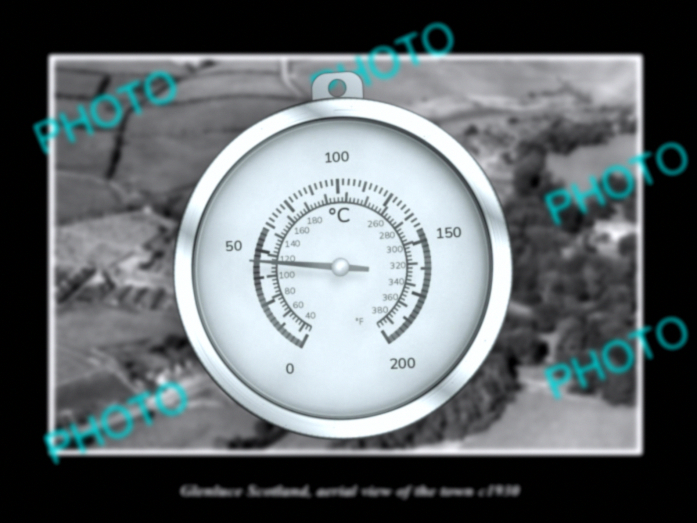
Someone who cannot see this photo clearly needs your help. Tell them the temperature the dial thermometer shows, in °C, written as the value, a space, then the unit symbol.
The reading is 45 °C
